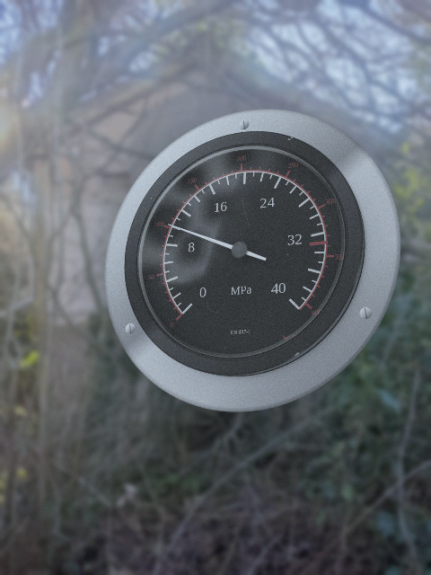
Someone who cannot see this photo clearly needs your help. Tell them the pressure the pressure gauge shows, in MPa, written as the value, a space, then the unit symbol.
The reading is 10 MPa
